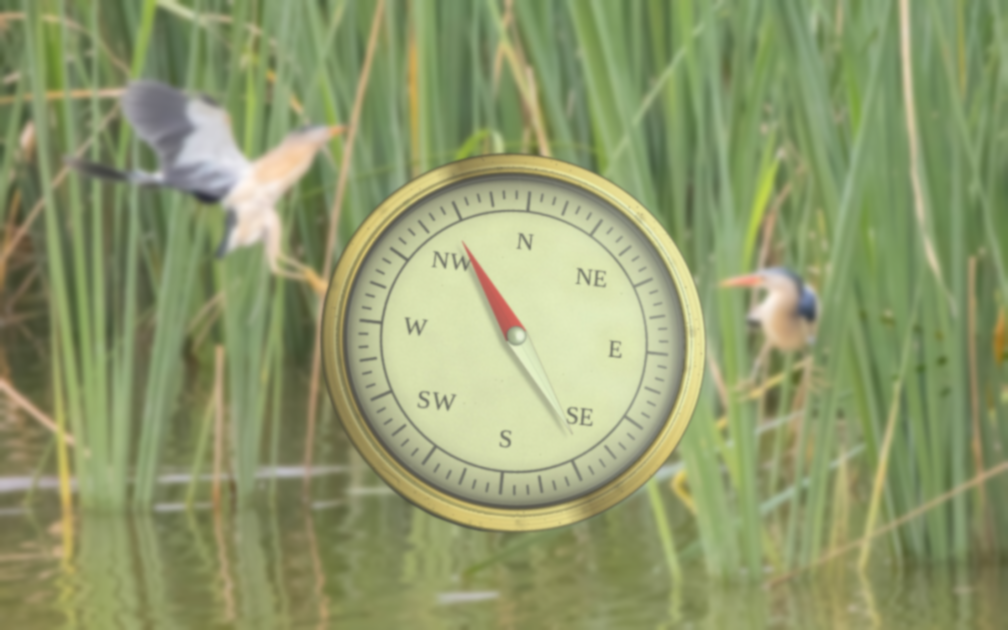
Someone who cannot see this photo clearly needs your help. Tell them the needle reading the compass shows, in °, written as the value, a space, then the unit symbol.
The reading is 325 °
